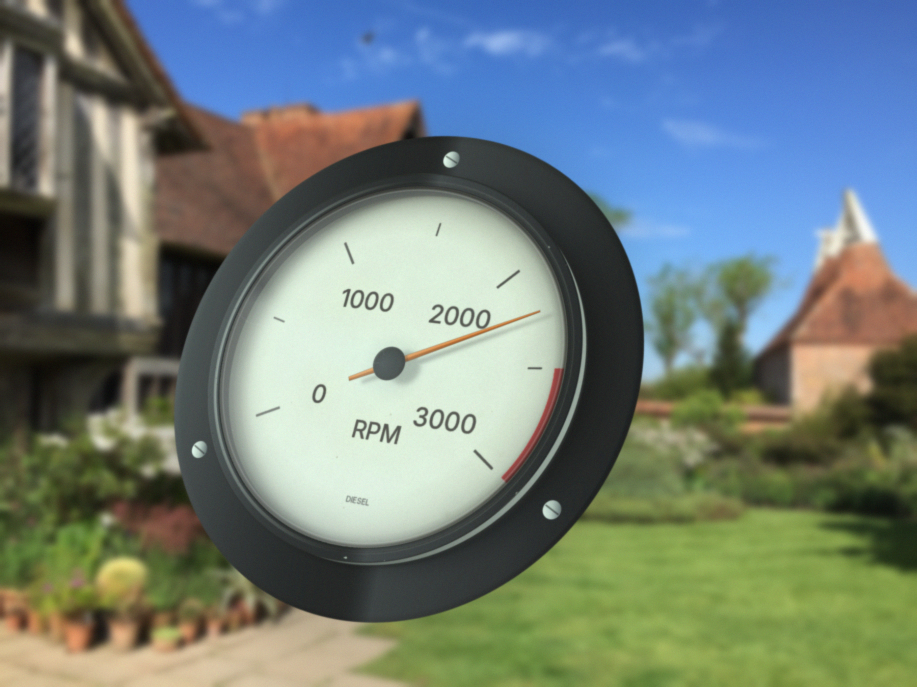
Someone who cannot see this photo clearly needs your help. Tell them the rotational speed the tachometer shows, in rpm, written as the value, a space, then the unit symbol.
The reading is 2250 rpm
